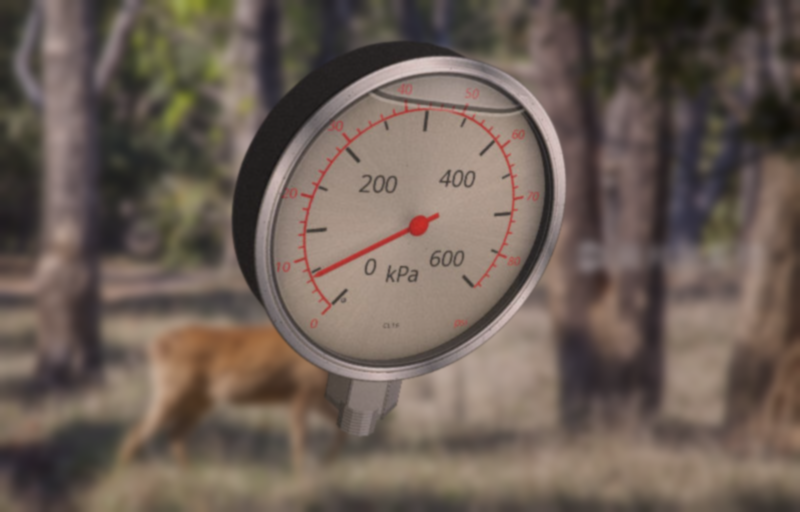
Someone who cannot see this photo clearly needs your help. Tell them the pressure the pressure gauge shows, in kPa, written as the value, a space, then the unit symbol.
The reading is 50 kPa
